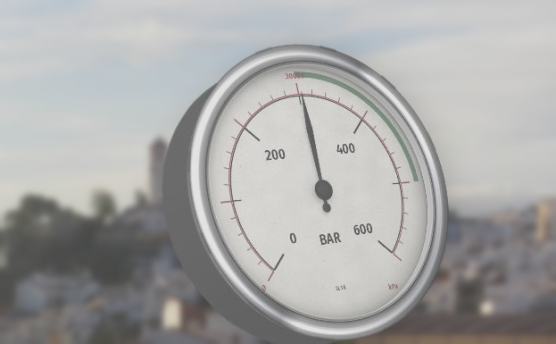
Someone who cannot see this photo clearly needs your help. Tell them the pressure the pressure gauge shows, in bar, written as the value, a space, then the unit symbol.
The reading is 300 bar
